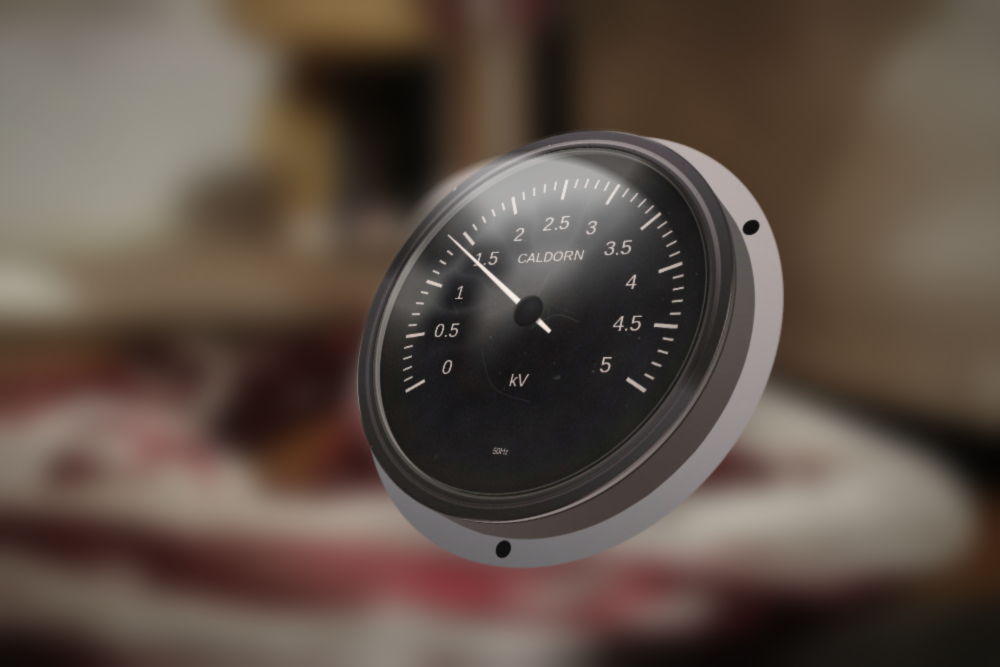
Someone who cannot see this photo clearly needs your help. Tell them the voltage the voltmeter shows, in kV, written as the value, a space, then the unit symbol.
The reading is 1.4 kV
